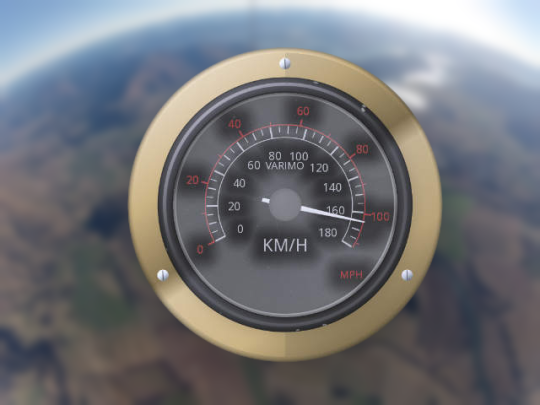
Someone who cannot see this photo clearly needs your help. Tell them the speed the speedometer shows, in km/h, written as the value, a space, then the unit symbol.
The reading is 165 km/h
